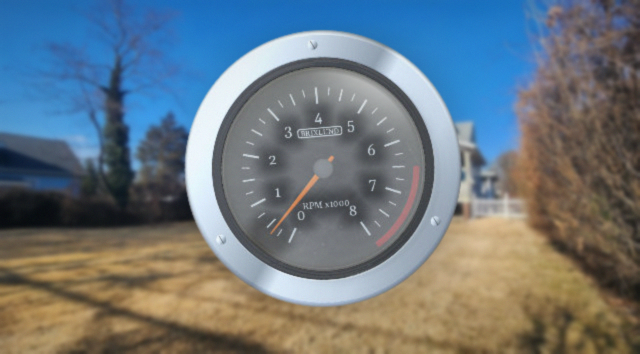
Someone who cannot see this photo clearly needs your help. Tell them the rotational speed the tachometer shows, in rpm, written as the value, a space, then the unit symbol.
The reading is 375 rpm
